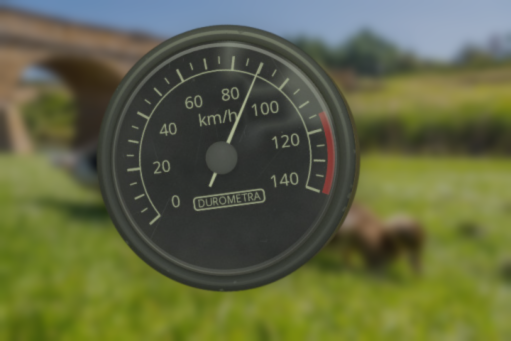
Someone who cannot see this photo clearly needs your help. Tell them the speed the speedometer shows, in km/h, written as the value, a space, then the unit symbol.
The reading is 90 km/h
